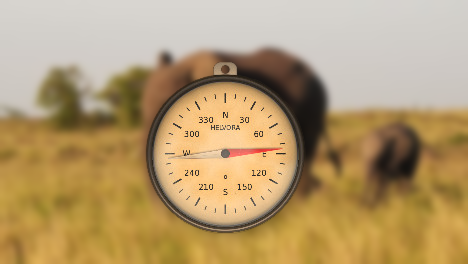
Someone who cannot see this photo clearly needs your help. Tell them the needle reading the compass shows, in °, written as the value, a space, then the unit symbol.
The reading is 85 °
